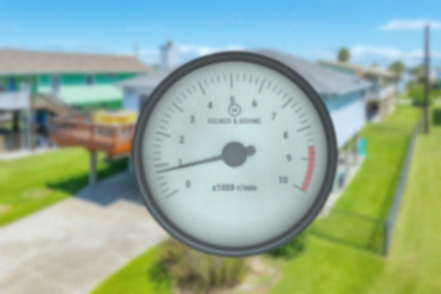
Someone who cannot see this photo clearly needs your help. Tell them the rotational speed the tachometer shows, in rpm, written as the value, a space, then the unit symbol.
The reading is 800 rpm
